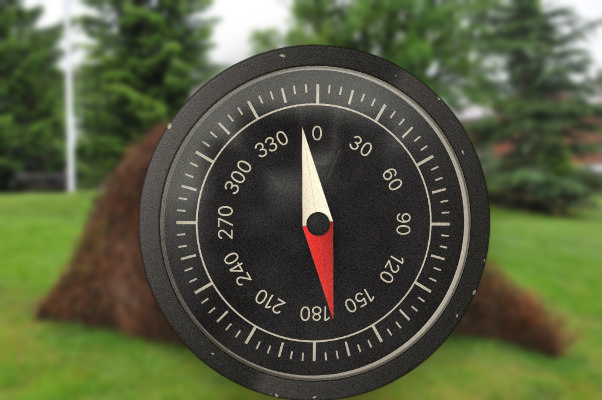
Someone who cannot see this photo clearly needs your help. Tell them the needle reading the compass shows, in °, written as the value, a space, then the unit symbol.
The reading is 170 °
